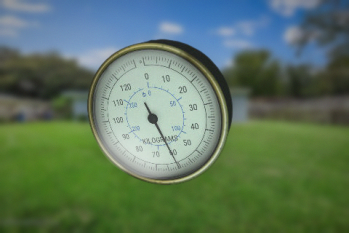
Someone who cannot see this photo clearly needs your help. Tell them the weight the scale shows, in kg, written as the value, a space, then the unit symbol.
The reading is 60 kg
